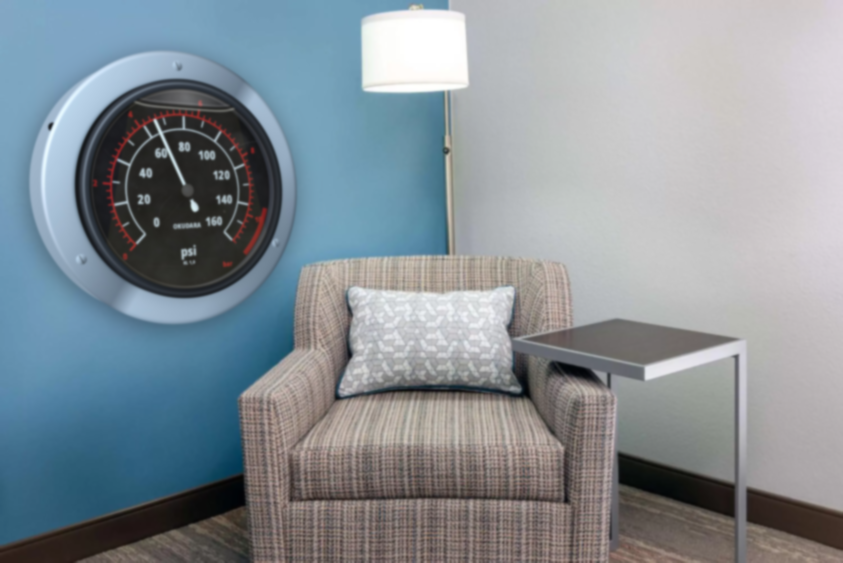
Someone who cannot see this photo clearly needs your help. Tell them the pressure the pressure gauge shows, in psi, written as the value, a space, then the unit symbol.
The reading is 65 psi
